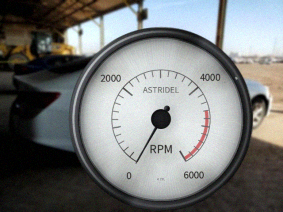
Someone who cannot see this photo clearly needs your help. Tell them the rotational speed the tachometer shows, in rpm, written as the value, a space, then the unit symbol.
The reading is 0 rpm
